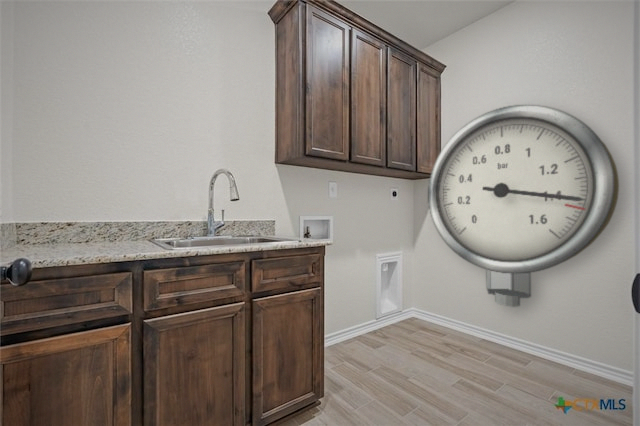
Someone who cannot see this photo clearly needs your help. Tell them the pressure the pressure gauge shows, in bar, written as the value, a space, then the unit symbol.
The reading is 1.4 bar
